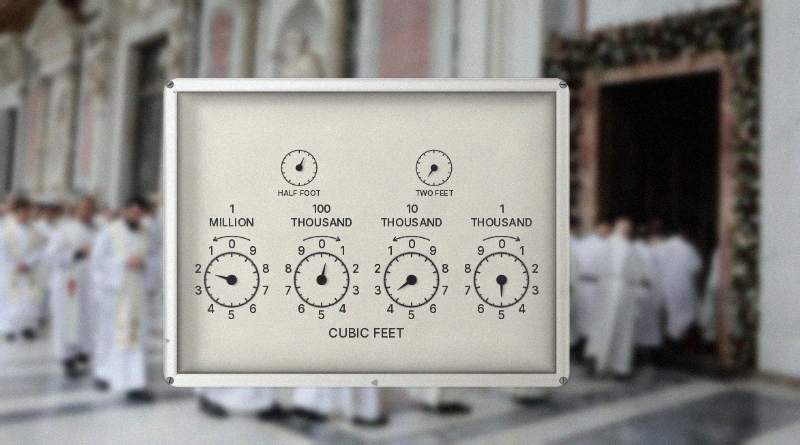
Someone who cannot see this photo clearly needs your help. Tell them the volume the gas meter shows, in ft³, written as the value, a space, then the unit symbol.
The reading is 203500 ft³
